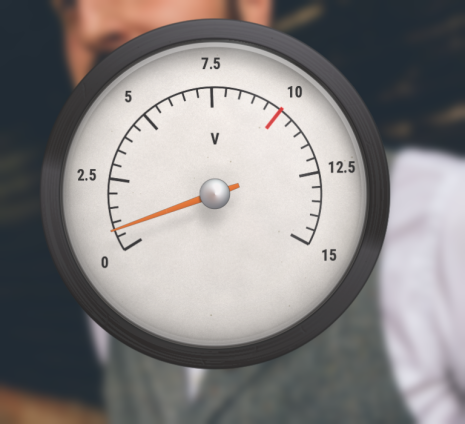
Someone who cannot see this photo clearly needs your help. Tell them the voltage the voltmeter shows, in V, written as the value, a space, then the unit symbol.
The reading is 0.75 V
